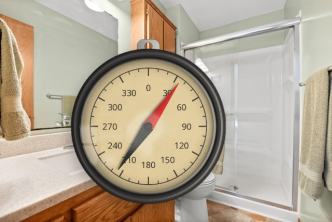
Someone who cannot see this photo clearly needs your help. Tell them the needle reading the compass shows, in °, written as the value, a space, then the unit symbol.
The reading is 35 °
